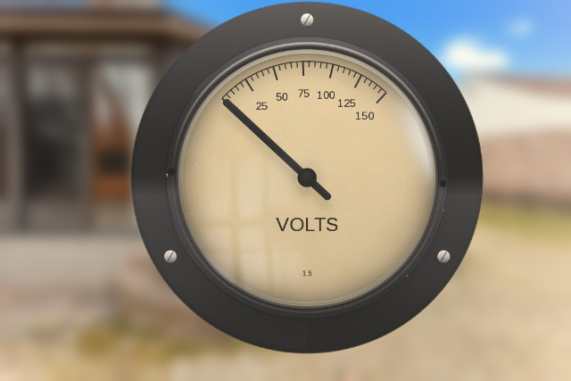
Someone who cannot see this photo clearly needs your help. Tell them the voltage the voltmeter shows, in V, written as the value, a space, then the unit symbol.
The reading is 0 V
